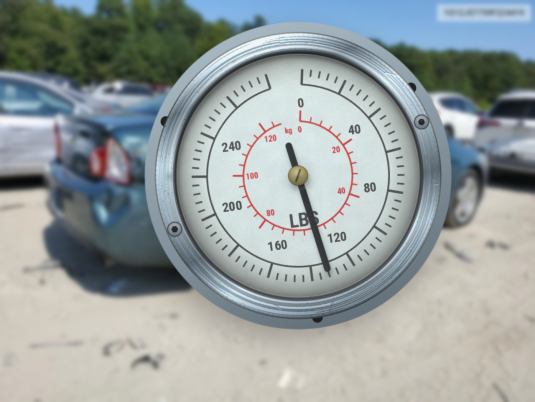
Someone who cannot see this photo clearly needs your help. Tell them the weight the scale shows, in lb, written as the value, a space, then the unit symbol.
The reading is 132 lb
